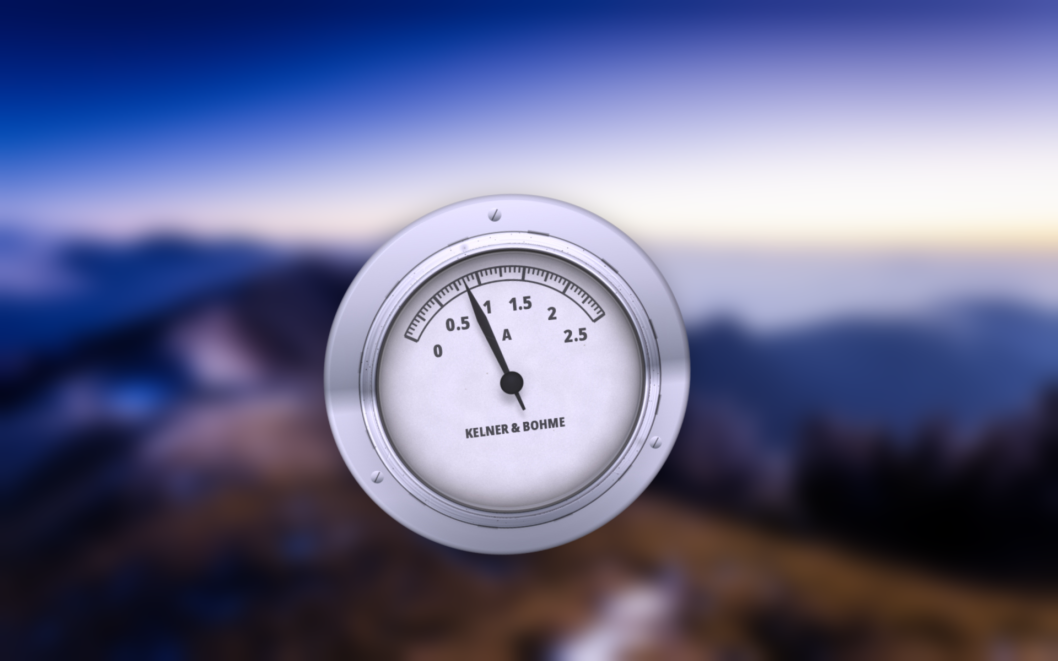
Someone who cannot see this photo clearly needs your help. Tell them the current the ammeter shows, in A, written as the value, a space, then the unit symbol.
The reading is 0.85 A
